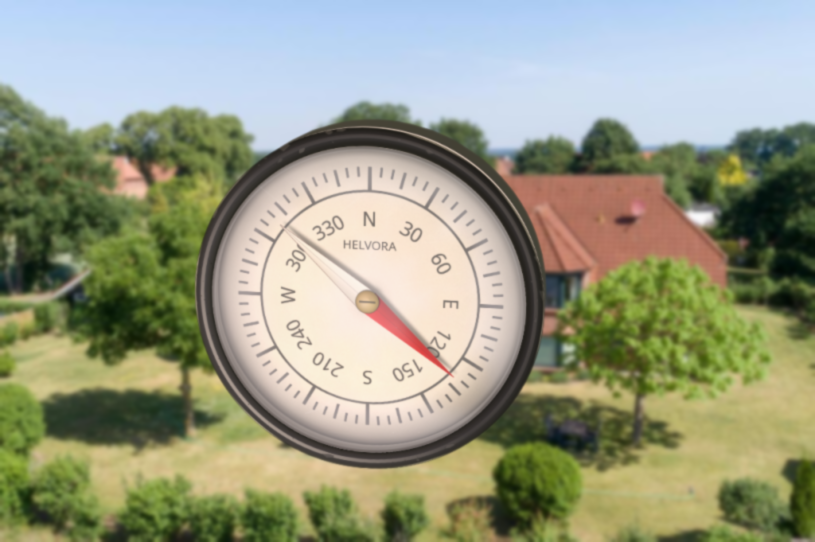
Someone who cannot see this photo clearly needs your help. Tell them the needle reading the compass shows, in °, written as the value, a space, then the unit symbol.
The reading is 130 °
